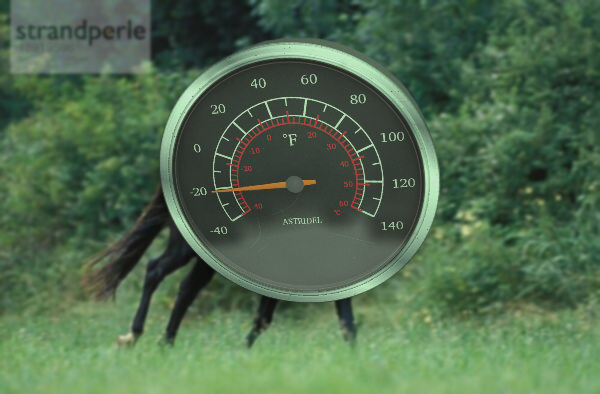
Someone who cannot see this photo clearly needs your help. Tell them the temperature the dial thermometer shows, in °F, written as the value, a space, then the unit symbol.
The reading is -20 °F
